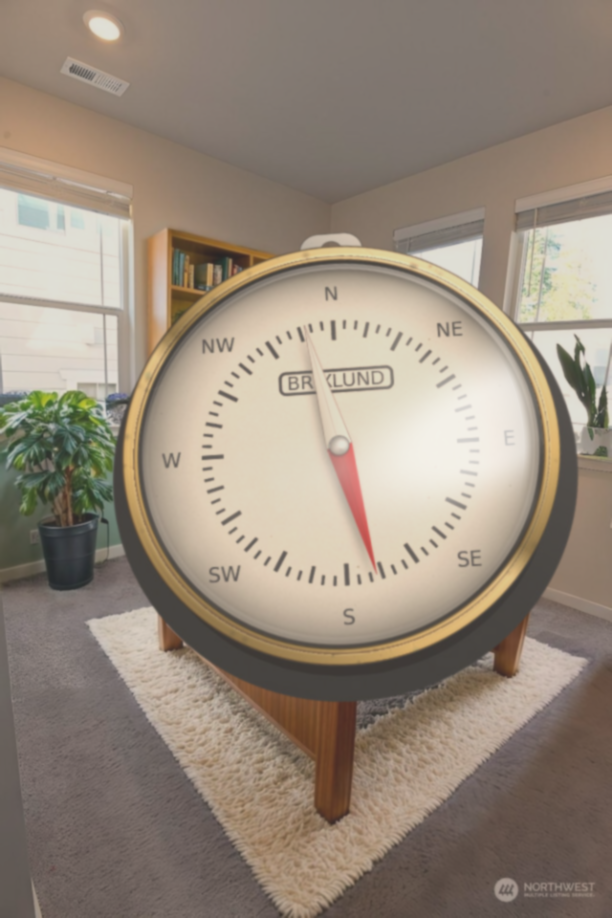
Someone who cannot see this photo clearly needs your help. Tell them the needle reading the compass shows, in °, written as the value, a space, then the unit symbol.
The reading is 167.5 °
